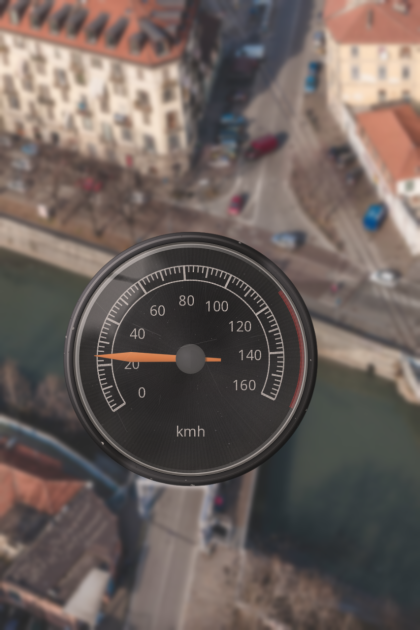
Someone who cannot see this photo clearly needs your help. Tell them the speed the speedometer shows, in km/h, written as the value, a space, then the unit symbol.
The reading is 24 km/h
